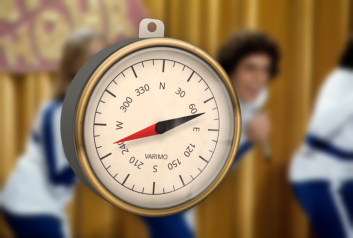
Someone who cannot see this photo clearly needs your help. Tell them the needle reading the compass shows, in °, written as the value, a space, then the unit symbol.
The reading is 250 °
